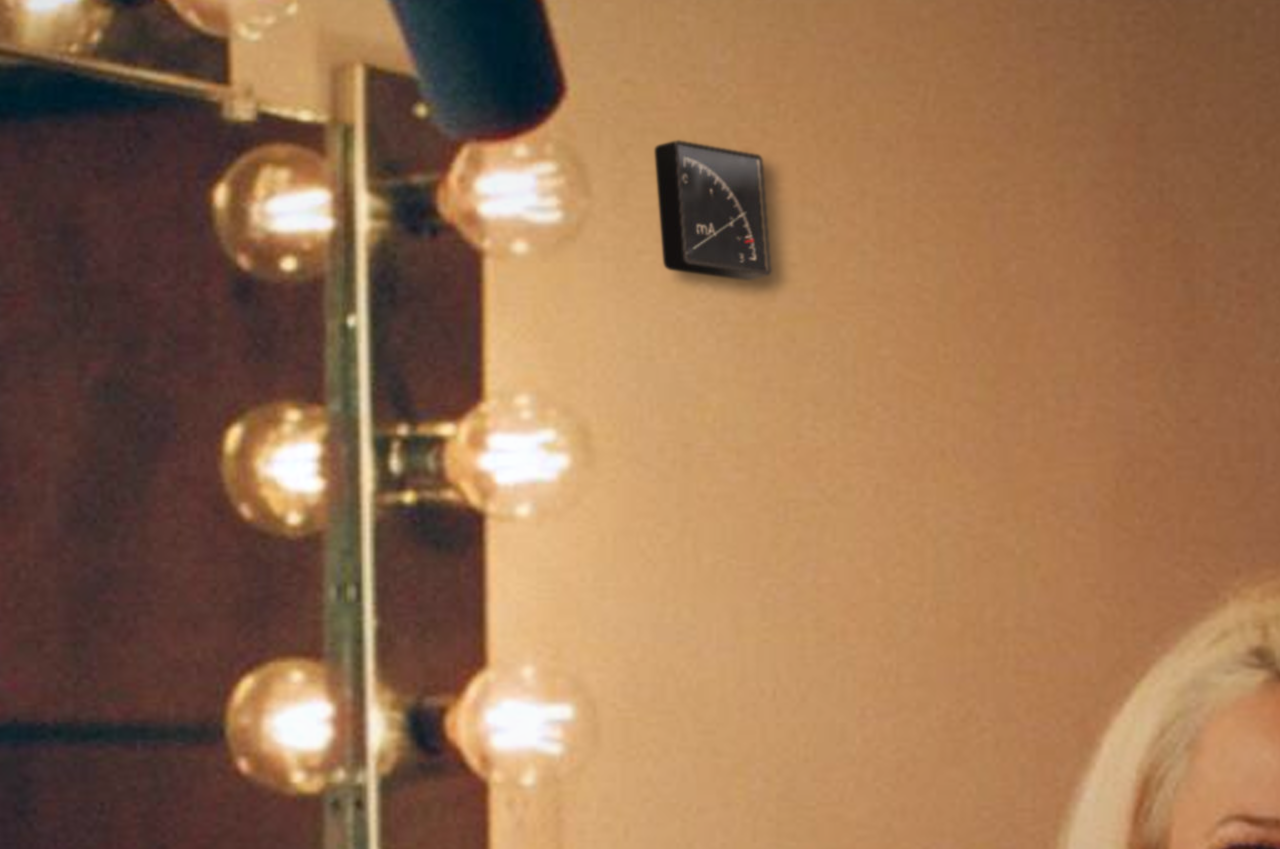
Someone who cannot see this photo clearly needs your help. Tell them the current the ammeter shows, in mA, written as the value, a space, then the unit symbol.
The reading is 2 mA
